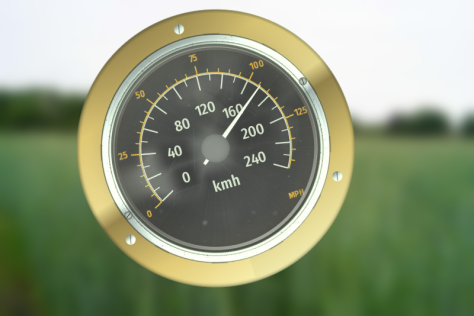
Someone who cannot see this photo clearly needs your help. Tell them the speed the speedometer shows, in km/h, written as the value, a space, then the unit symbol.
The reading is 170 km/h
